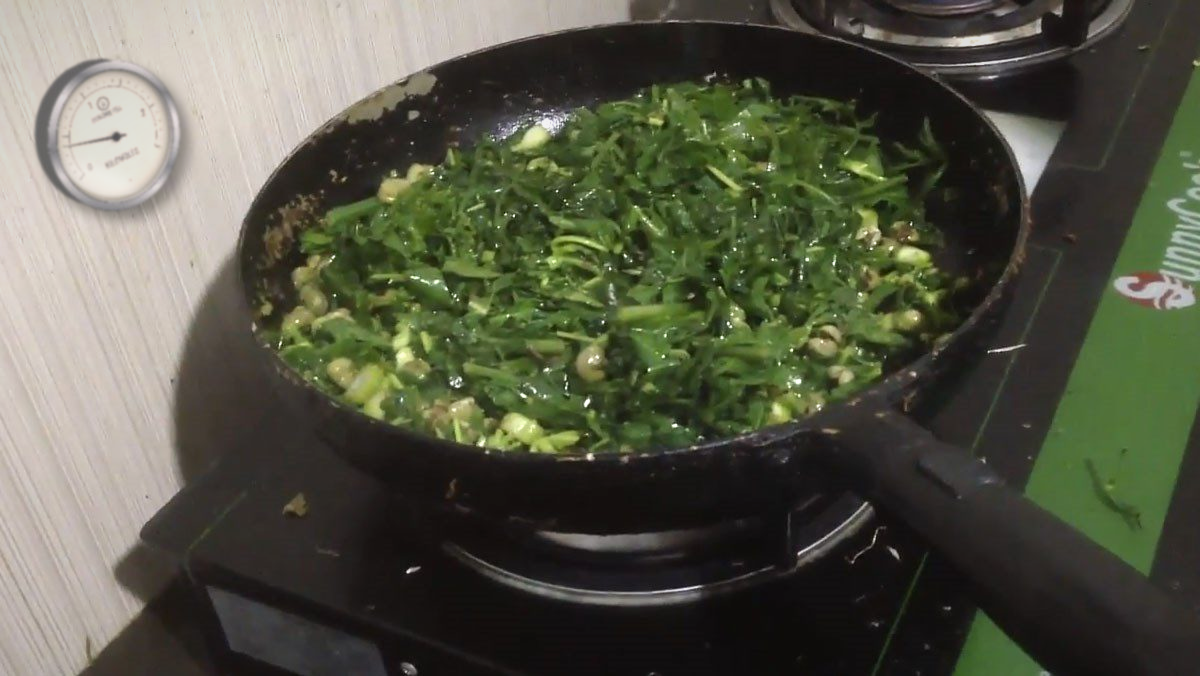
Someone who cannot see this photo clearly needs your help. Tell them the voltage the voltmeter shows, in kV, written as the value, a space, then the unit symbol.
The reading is 0.4 kV
